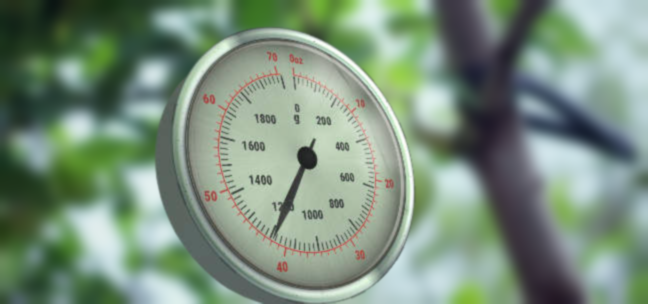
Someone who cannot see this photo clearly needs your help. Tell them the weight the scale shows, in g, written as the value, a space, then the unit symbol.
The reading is 1200 g
